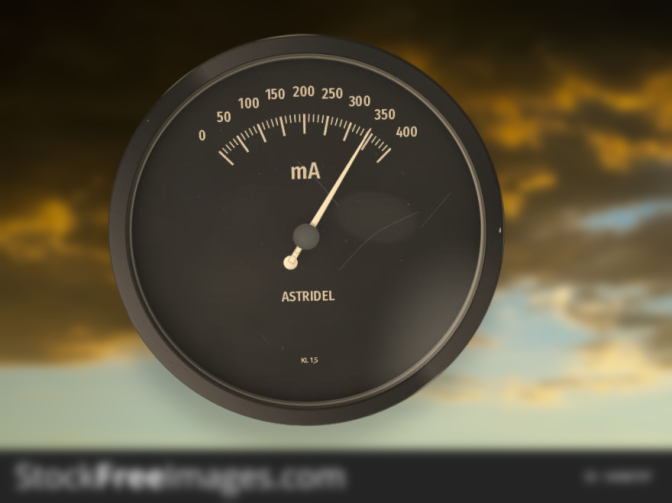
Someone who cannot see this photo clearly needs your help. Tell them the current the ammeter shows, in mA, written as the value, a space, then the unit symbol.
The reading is 340 mA
